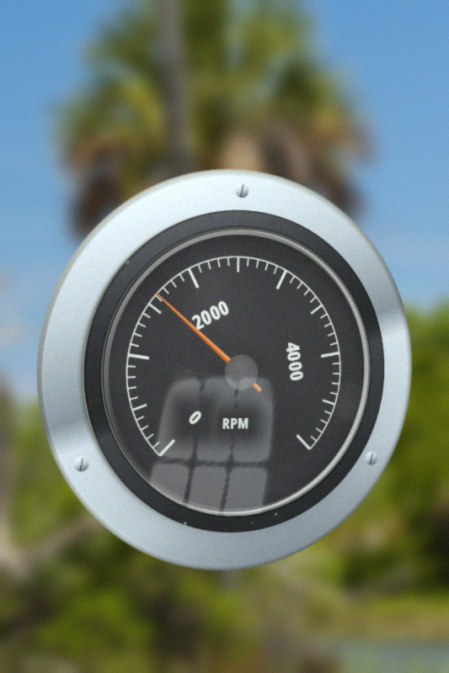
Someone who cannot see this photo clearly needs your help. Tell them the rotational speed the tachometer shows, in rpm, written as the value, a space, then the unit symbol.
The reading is 1600 rpm
